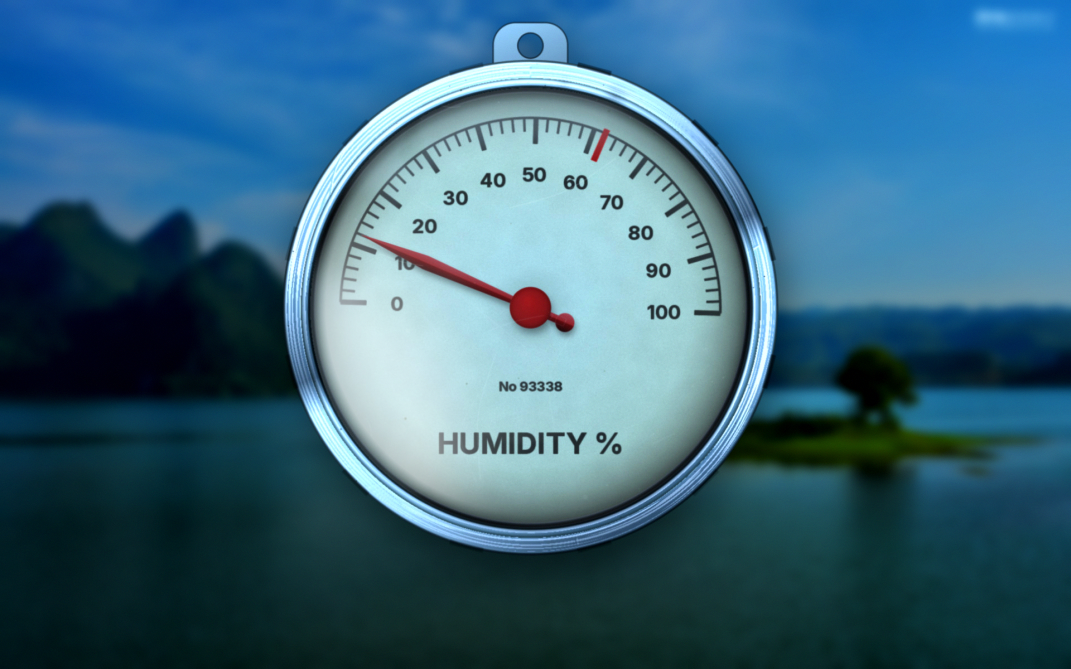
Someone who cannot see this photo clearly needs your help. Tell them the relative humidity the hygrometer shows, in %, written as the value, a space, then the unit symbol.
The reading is 12 %
